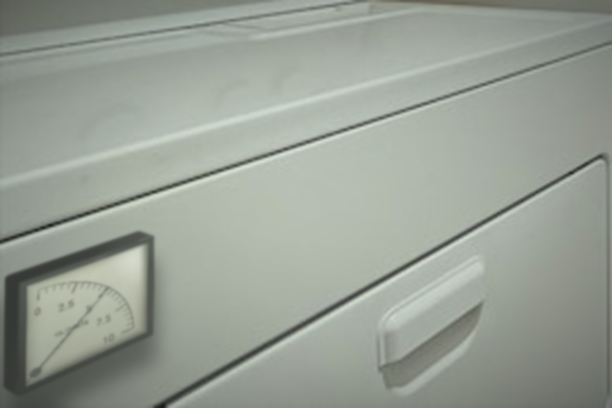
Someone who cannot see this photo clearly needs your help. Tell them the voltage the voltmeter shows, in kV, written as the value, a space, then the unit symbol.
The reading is 5 kV
